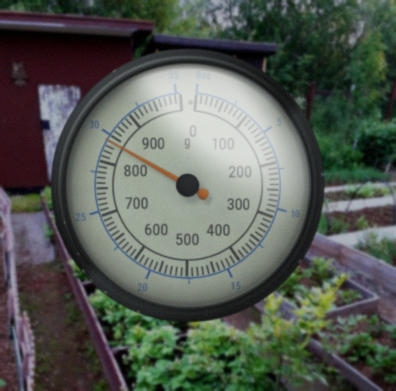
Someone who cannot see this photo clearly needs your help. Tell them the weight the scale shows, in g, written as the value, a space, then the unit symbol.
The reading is 840 g
